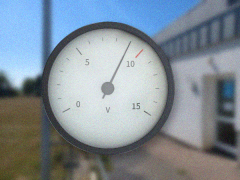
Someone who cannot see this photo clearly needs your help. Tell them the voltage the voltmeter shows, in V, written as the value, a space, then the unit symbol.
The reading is 9 V
